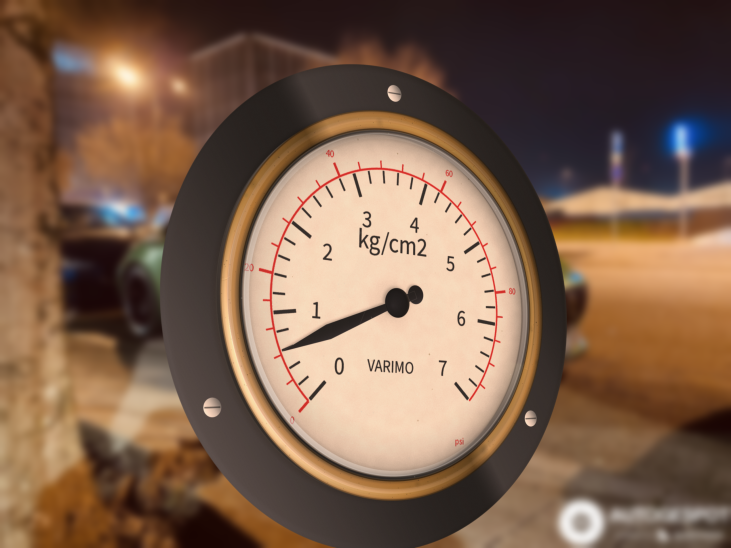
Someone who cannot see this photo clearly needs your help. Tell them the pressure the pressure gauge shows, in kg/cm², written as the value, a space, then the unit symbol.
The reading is 0.6 kg/cm²
